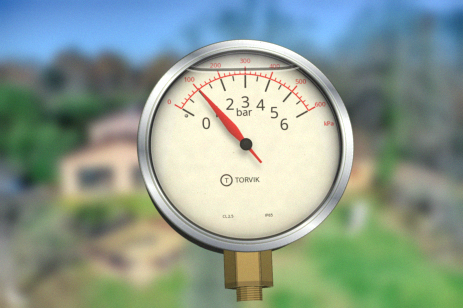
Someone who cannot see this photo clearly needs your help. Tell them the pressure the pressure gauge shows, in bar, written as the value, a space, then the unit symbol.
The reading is 1 bar
